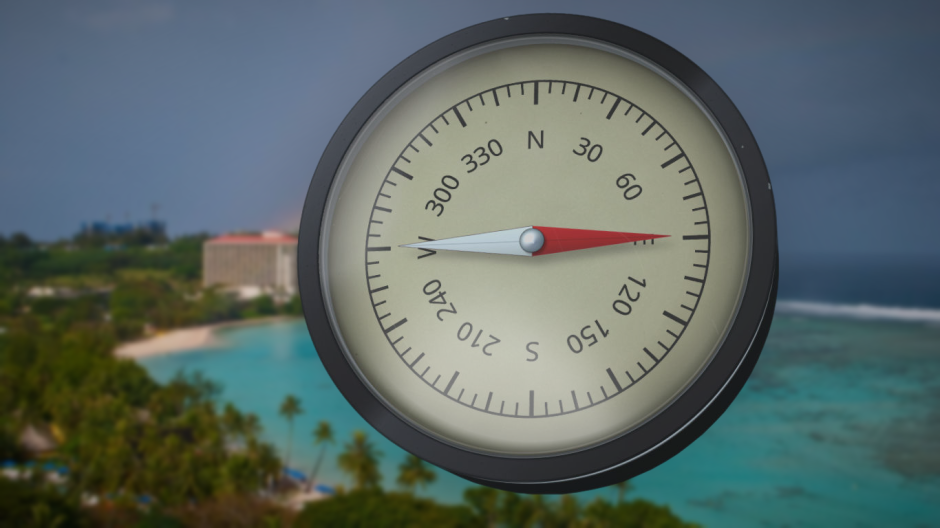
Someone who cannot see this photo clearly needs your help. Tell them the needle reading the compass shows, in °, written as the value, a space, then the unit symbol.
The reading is 90 °
